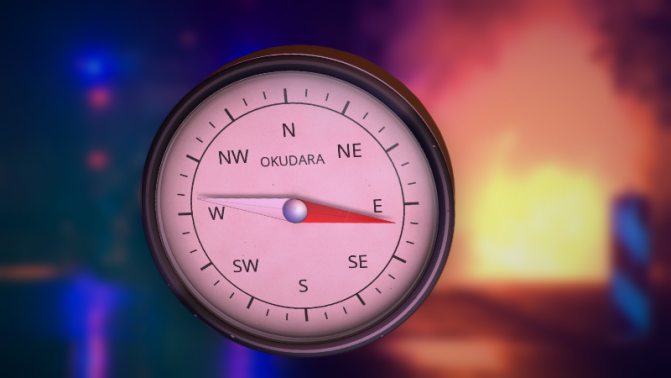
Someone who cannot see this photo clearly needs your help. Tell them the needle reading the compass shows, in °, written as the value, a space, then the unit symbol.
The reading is 100 °
